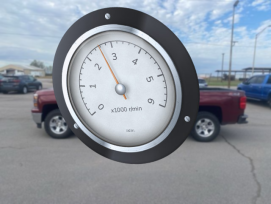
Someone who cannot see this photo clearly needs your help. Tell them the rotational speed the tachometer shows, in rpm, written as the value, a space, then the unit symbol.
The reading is 2600 rpm
